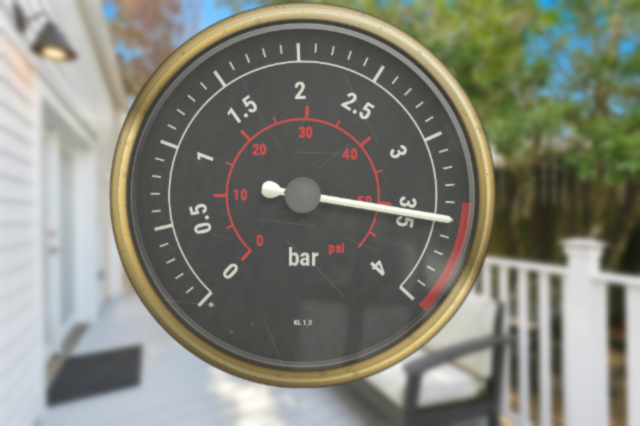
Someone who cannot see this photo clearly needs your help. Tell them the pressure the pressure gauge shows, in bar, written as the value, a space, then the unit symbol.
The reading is 3.5 bar
